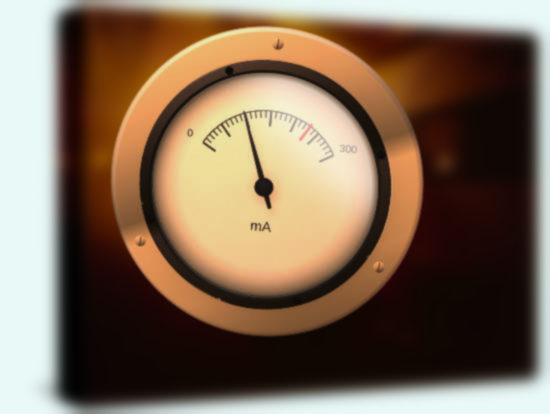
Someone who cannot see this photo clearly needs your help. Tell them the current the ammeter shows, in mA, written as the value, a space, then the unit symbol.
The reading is 100 mA
